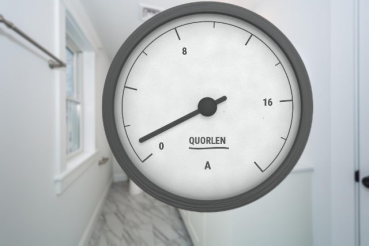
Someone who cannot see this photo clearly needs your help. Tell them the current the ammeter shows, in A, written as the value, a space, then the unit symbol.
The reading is 1 A
